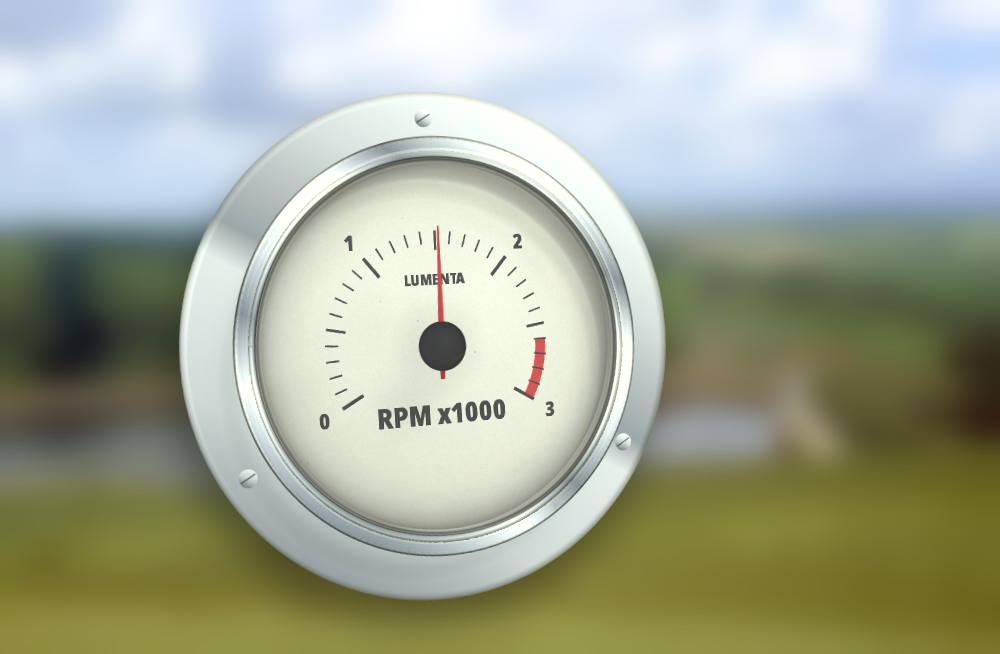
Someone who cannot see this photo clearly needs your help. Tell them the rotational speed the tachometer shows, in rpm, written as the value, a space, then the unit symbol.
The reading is 1500 rpm
